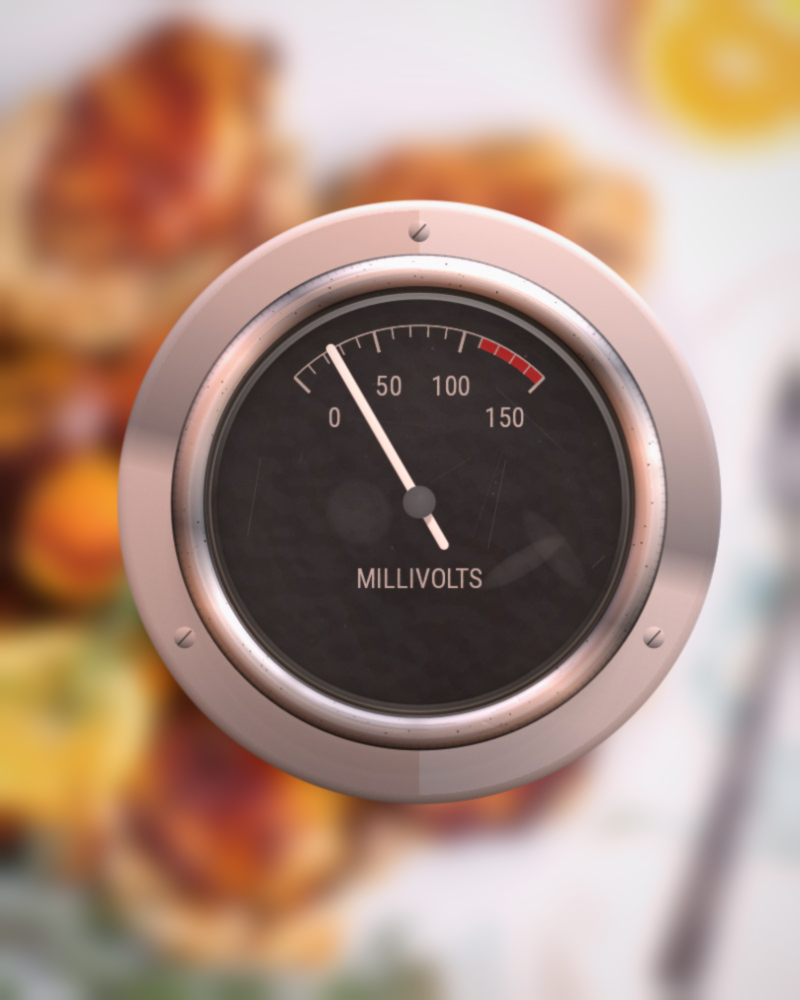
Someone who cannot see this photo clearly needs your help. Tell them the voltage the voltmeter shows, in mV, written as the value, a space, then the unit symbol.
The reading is 25 mV
